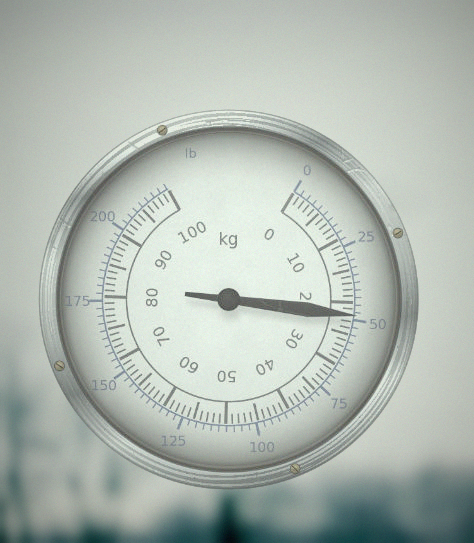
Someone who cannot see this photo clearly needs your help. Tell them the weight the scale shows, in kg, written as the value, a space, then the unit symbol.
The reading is 22 kg
